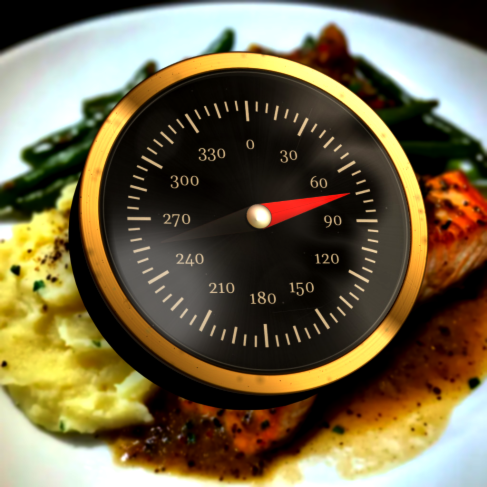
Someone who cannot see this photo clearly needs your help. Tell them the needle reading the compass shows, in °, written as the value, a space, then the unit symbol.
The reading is 75 °
